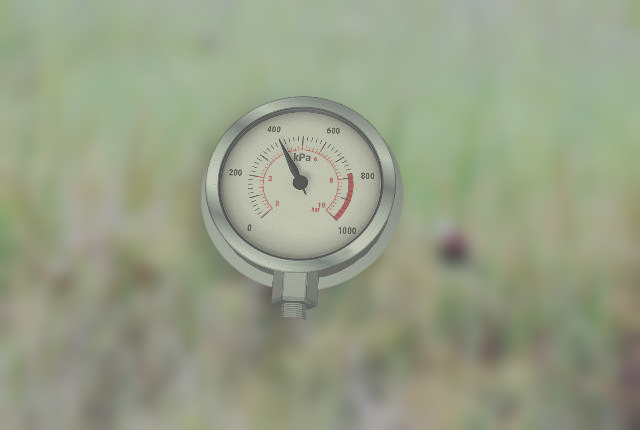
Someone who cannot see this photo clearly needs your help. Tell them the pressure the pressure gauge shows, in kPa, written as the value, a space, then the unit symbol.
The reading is 400 kPa
